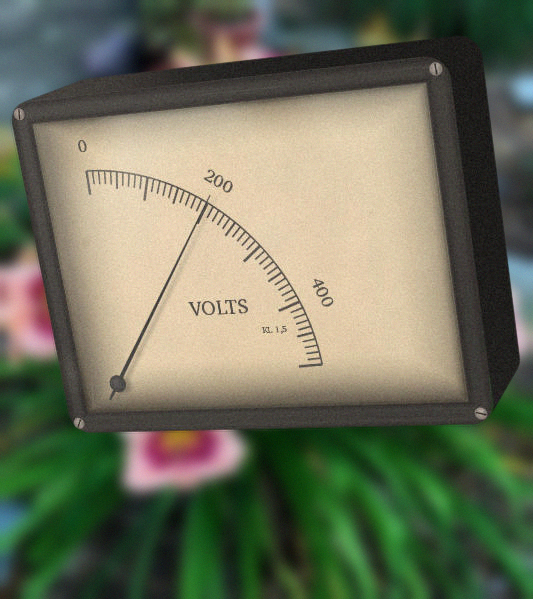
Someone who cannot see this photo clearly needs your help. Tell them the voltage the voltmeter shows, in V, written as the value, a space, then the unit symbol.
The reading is 200 V
